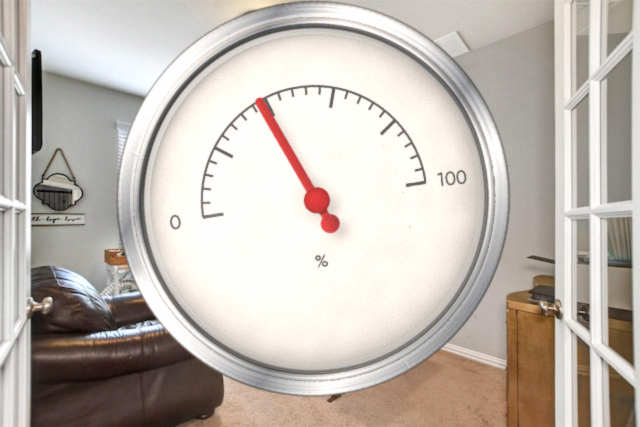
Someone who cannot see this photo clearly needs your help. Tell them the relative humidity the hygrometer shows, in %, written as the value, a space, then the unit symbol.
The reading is 38 %
